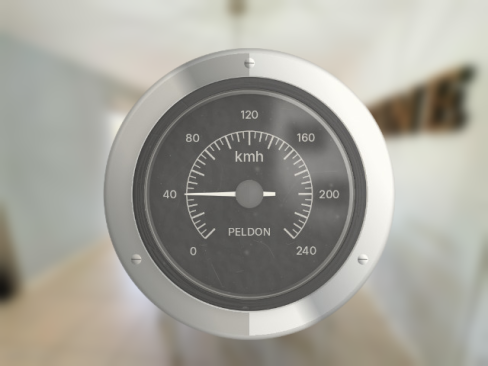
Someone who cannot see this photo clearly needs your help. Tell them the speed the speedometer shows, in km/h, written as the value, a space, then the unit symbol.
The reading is 40 km/h
